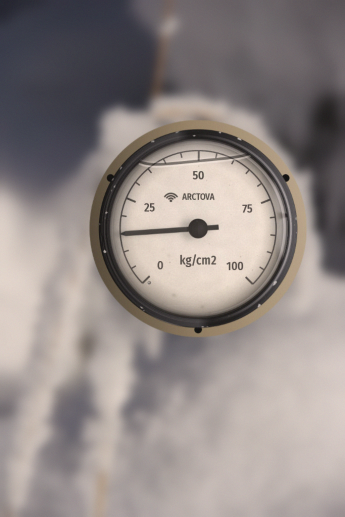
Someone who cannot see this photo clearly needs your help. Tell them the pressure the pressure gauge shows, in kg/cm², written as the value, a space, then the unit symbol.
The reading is 15 kg/cm²
